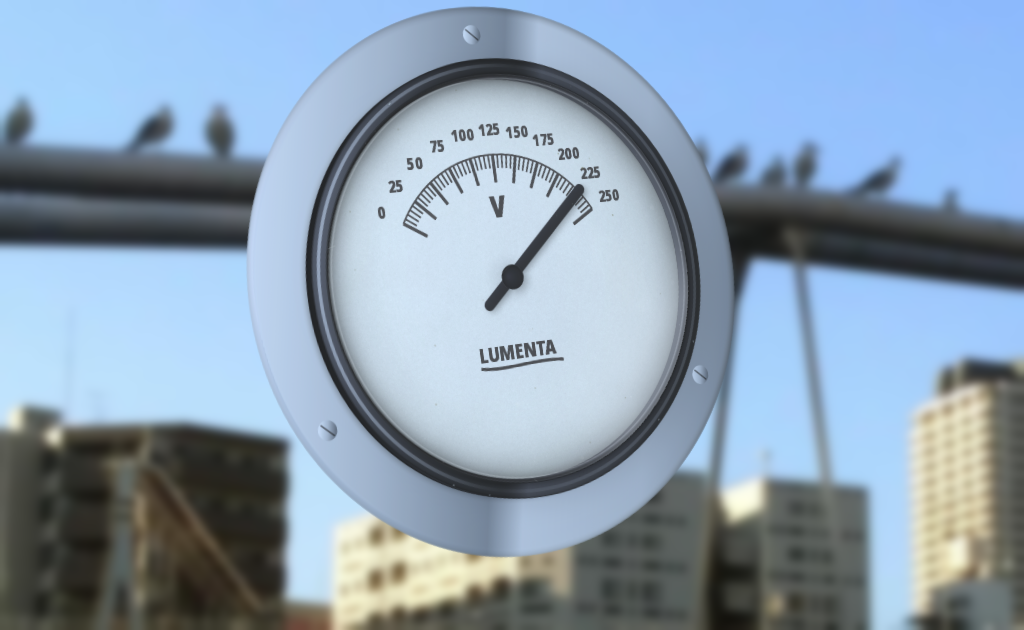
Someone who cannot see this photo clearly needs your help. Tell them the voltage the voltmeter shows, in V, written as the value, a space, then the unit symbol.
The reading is 225 V
